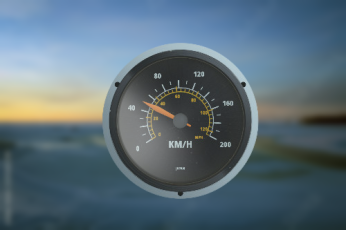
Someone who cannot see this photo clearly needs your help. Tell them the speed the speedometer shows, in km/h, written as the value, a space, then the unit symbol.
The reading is 50 km/h
